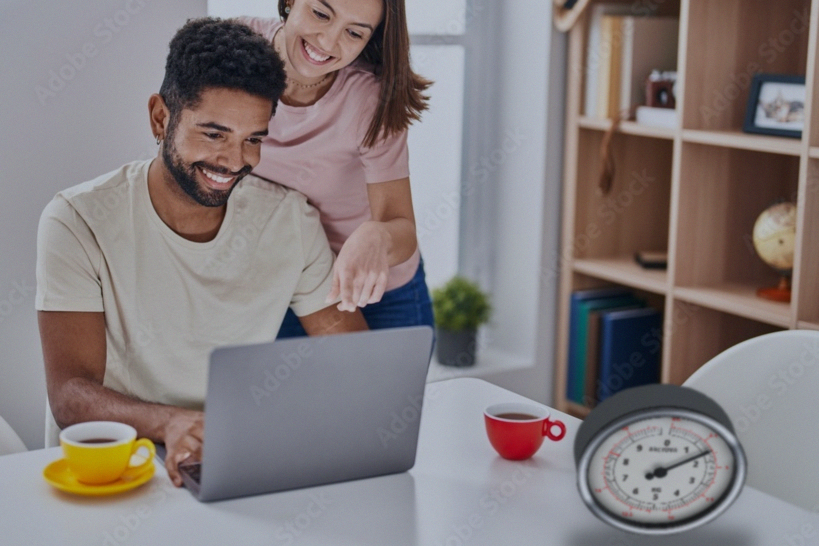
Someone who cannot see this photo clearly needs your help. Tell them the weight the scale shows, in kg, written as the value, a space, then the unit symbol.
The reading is 1.5 kg
